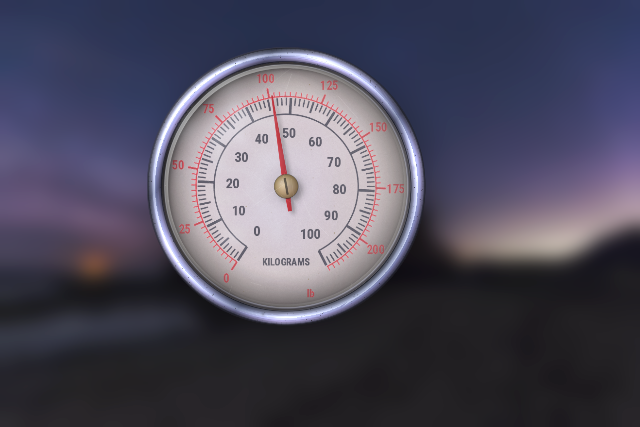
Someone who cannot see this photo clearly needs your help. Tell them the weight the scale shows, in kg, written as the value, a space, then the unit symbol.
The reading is 46 kg
